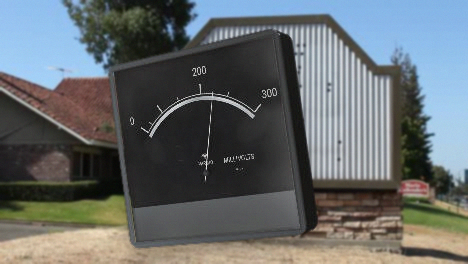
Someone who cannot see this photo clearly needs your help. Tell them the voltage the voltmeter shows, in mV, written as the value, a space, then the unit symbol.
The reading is 225 mV
